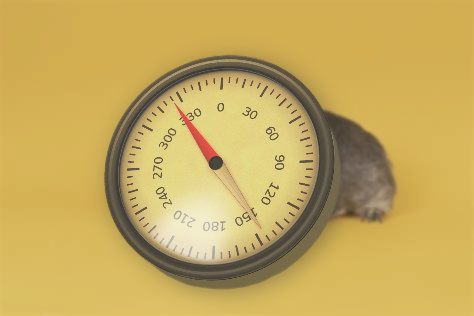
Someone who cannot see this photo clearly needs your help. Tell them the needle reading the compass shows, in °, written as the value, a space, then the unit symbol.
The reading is 325 °
